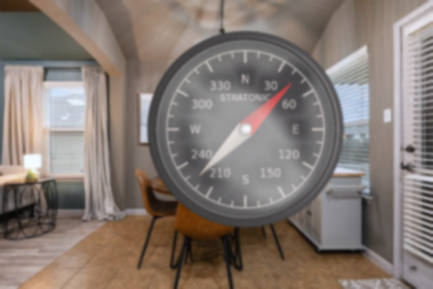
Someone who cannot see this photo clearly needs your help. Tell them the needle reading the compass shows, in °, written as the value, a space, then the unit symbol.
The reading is 45 °
